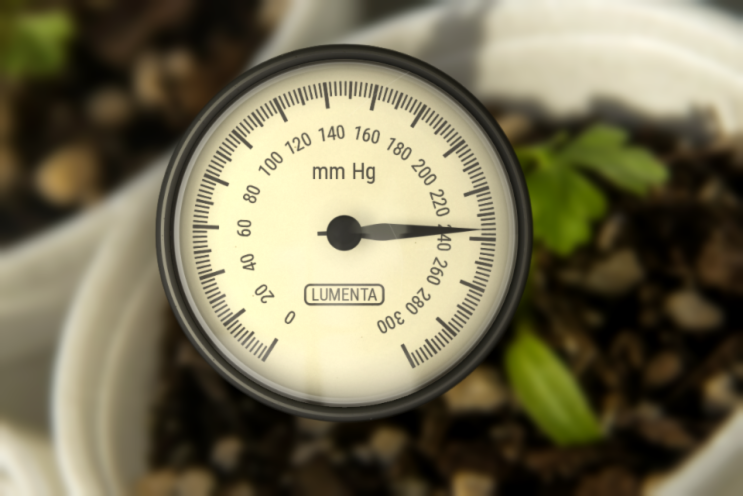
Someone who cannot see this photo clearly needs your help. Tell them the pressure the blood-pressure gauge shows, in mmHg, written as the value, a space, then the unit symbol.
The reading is 236 mmHg
